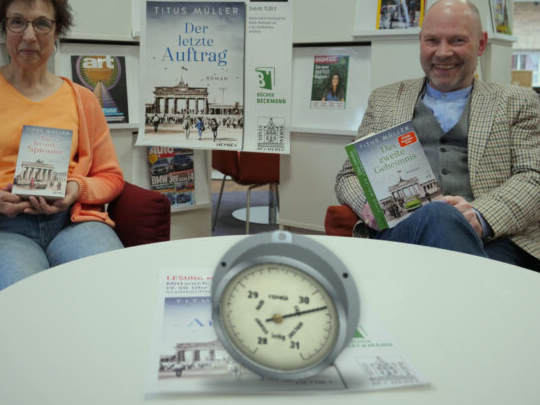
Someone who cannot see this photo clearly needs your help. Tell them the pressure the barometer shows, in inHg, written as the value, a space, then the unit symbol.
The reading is 30.2 inHg
